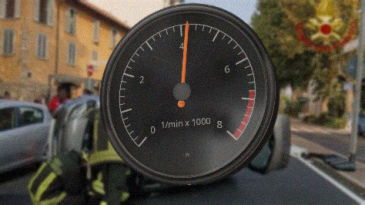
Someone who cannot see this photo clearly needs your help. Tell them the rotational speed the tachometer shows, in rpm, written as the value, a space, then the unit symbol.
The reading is 4200 rpm
